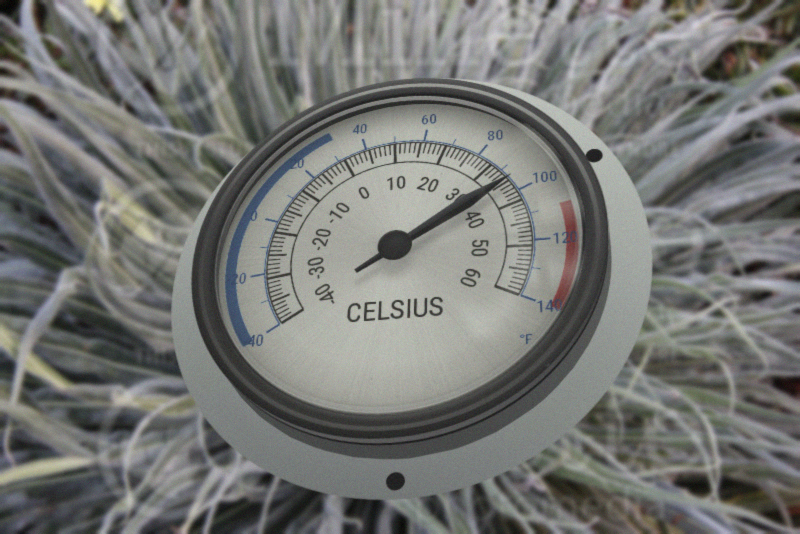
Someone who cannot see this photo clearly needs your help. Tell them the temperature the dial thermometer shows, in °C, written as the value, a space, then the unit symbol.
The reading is 35 °C
